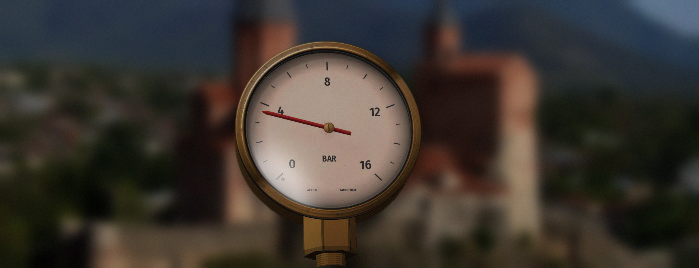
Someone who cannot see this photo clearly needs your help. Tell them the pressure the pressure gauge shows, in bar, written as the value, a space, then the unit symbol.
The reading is 3.5 bar
